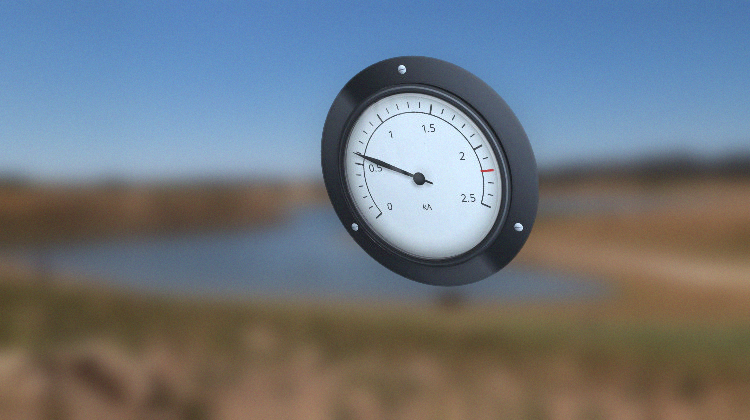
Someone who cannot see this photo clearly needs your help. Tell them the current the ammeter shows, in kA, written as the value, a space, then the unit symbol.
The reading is 0.6 kA
